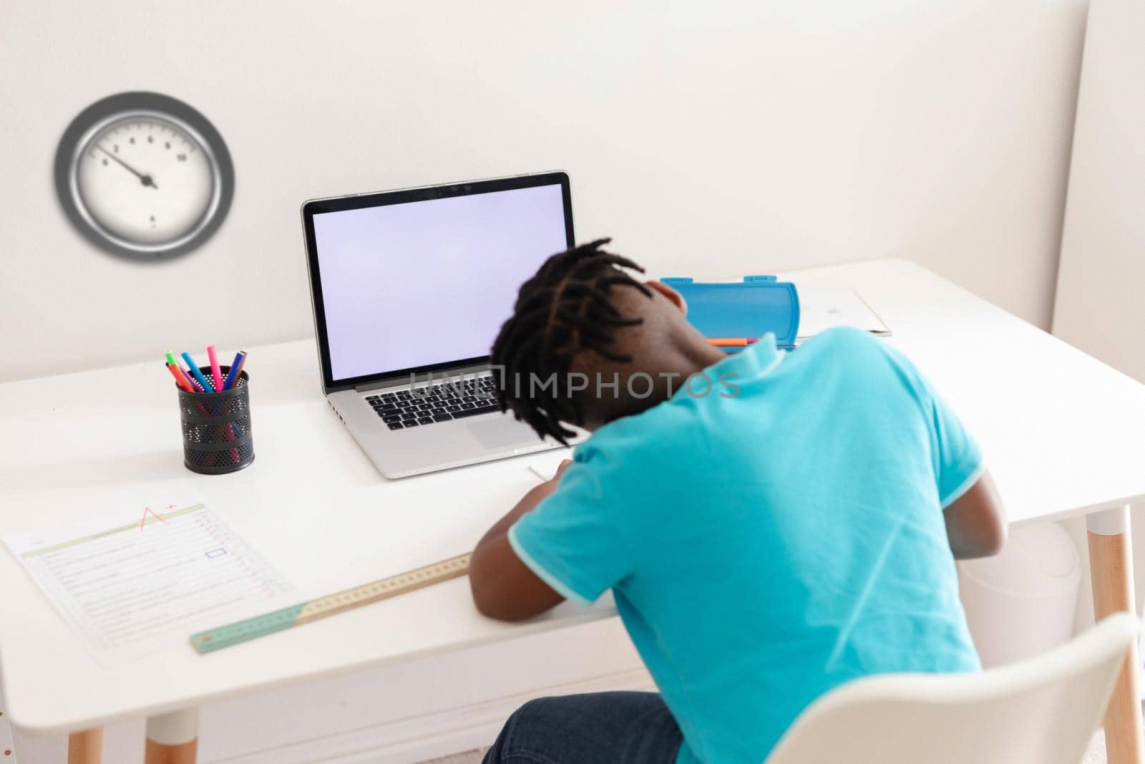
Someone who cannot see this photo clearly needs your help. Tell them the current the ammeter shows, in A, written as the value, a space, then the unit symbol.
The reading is 1 A
